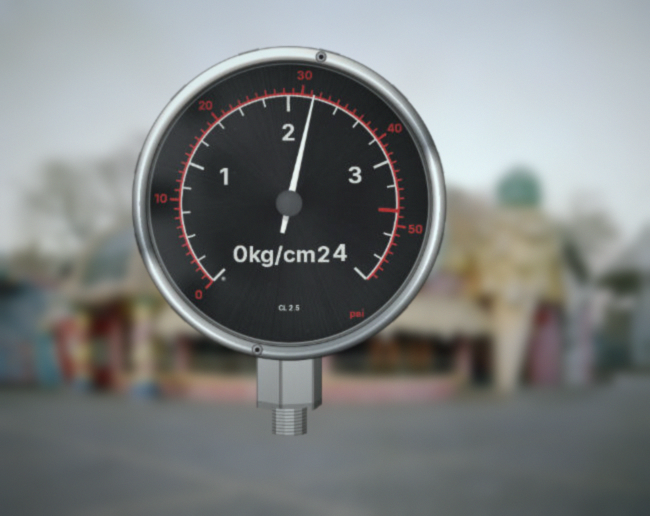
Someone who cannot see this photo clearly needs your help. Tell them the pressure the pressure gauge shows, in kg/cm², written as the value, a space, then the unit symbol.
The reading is 2.2 kg/cm²
